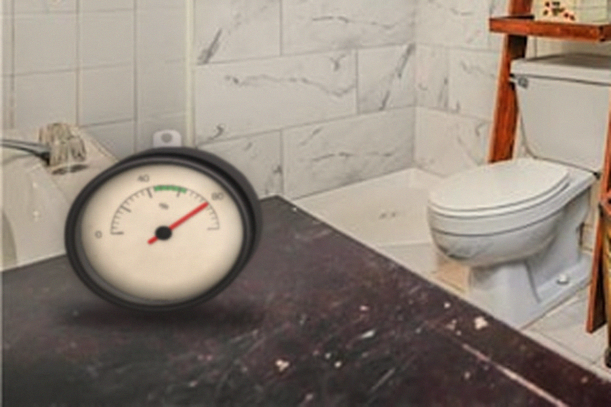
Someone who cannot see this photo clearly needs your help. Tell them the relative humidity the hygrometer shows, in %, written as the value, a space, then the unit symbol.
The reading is 80 %
